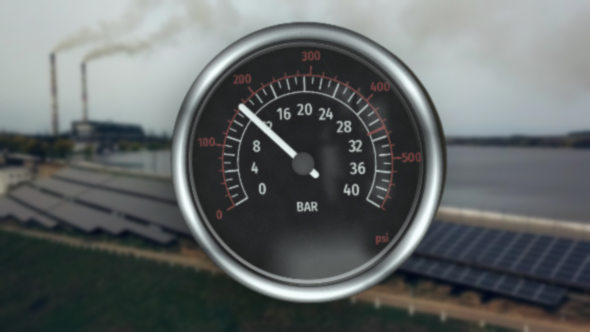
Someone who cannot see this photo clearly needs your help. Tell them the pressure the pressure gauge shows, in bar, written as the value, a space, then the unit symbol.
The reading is 12 bar
